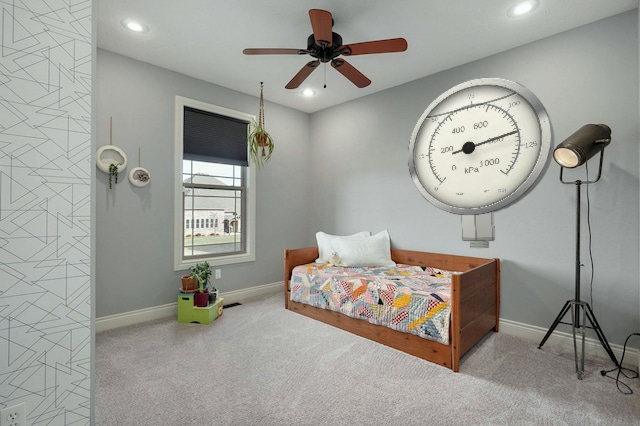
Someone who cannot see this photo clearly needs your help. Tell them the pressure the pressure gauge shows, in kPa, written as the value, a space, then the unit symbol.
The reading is 800 kPa
